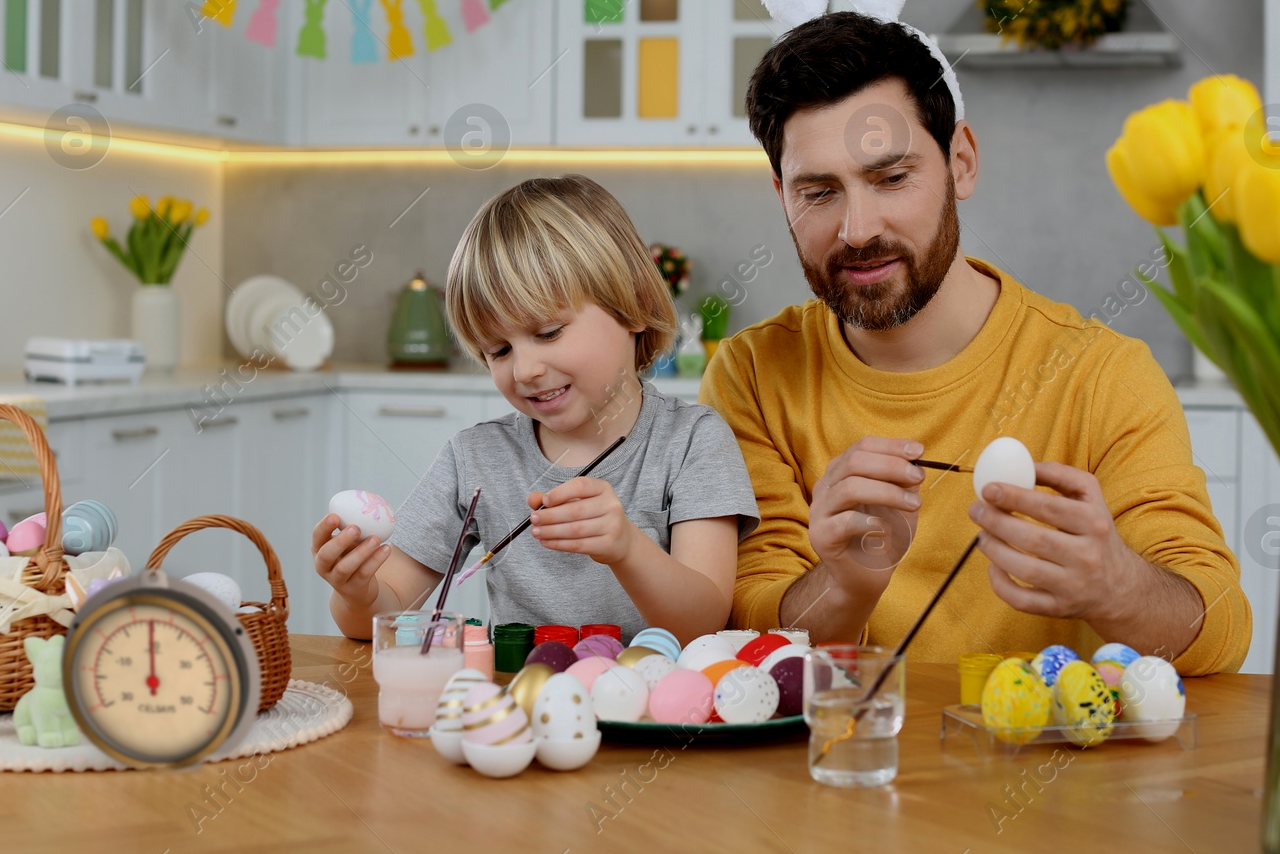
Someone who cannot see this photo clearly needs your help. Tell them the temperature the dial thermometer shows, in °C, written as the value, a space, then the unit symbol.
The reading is 10 °C
